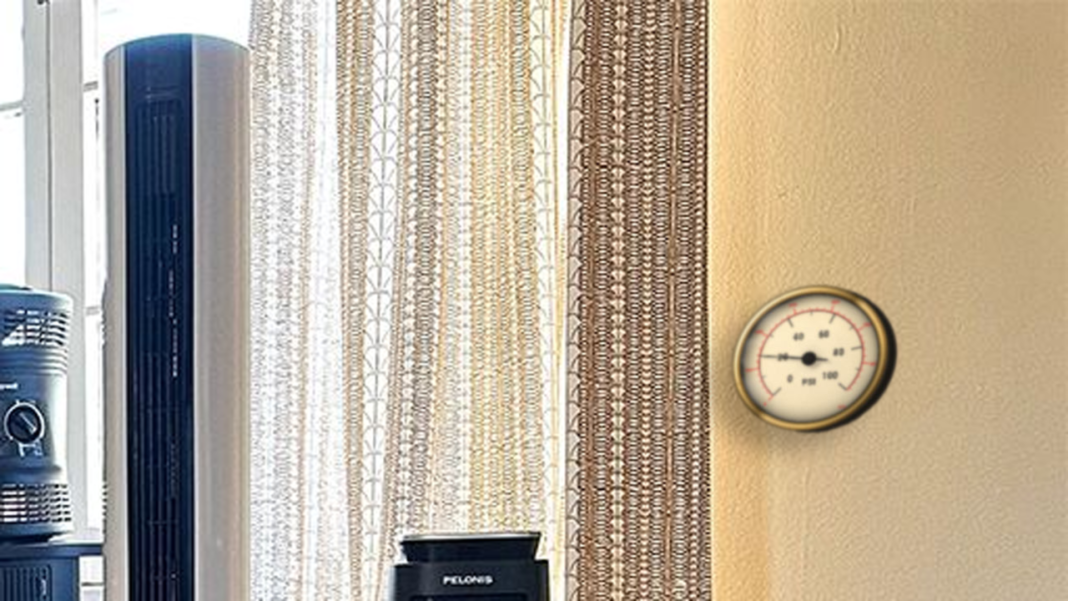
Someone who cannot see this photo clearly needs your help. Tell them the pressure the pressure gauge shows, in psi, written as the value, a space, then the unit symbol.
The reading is 20 psi
